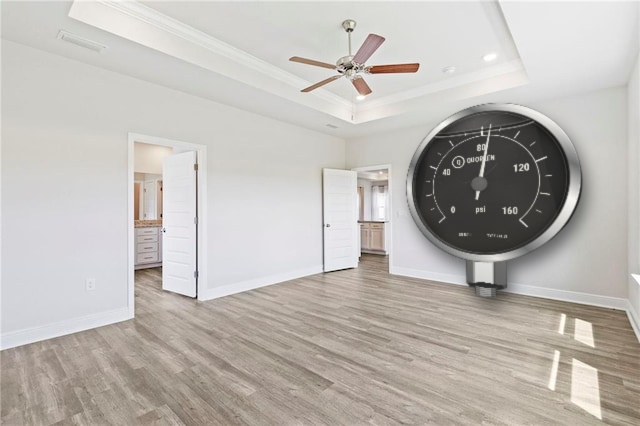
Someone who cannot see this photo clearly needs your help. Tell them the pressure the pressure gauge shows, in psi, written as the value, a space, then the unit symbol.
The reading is 85 psi
